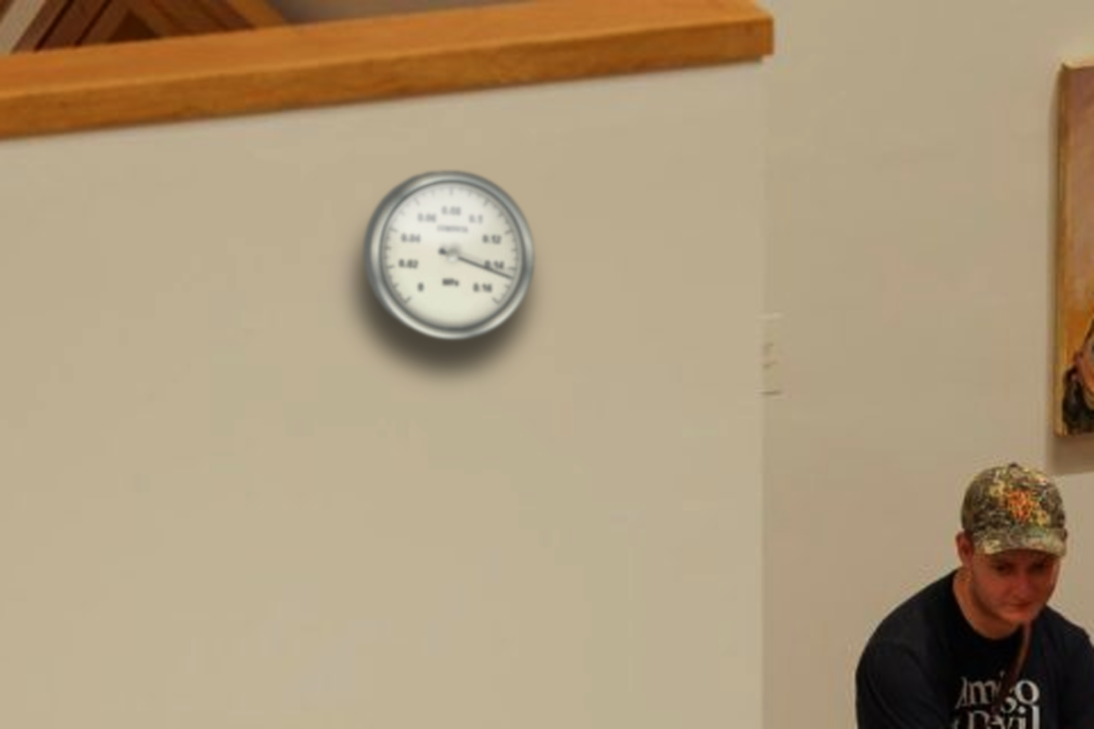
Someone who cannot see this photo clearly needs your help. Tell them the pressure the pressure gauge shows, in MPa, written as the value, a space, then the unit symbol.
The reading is 0.145 MPa
